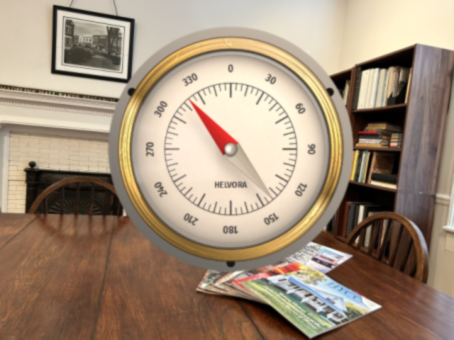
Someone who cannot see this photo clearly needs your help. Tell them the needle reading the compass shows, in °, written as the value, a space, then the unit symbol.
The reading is 320 °
